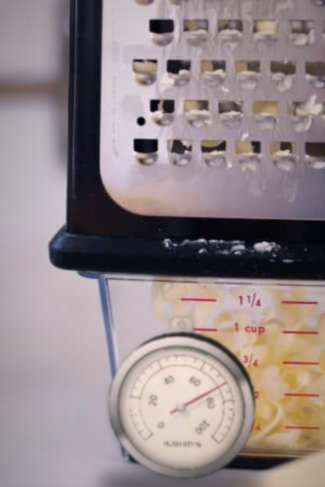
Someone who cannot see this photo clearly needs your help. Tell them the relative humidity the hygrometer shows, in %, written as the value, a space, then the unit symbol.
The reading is 72 %
